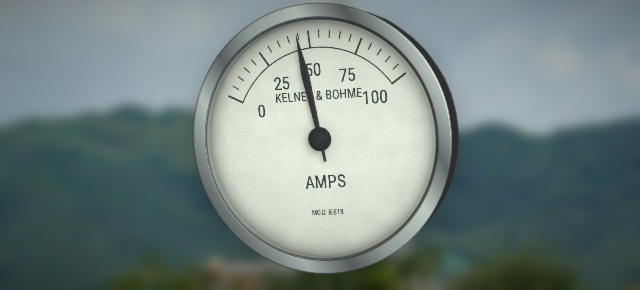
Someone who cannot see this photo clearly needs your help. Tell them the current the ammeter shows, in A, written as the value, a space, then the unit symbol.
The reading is 45 A
